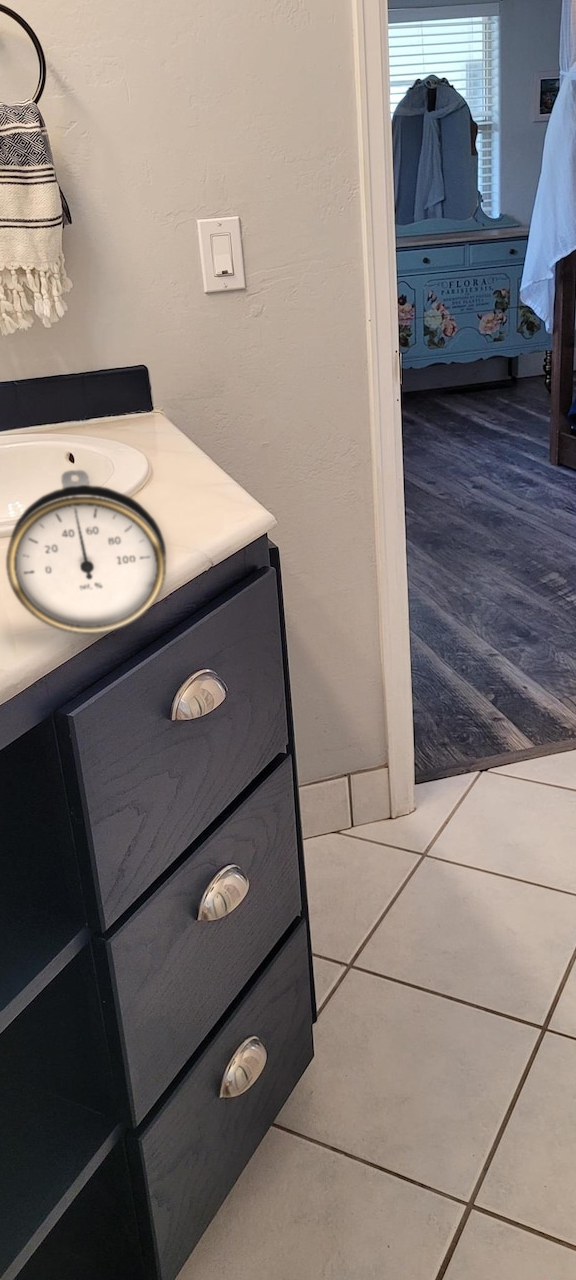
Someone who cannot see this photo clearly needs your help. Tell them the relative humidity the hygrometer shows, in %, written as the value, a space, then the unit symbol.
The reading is 50 %
